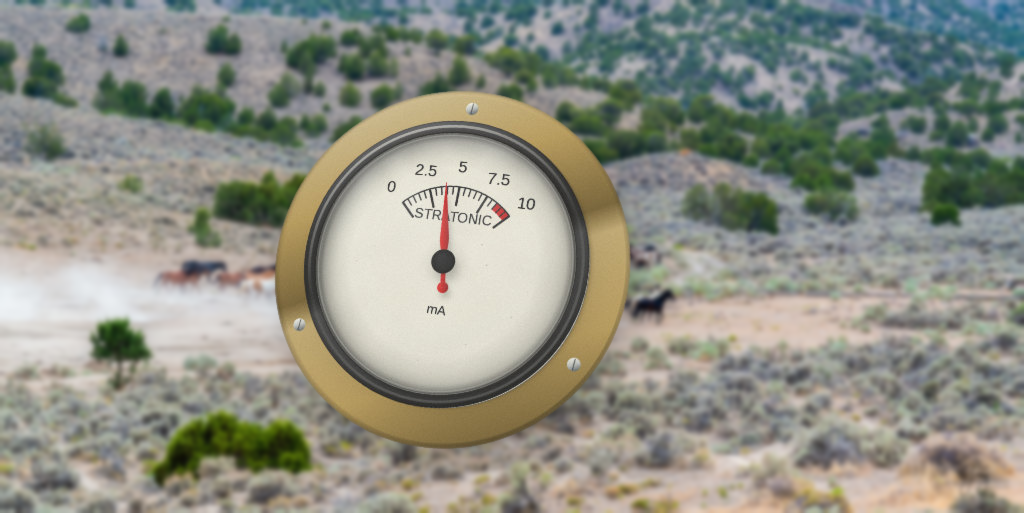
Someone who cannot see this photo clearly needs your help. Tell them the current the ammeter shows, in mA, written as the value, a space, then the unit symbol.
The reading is 4 mA
